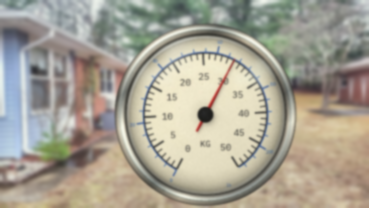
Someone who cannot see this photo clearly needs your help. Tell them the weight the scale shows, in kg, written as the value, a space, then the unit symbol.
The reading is 30 kg
